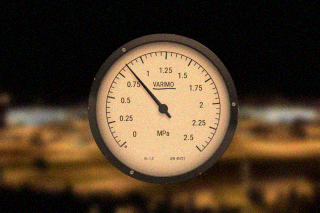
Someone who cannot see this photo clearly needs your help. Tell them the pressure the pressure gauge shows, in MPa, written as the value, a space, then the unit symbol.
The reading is 0.85 MPa
